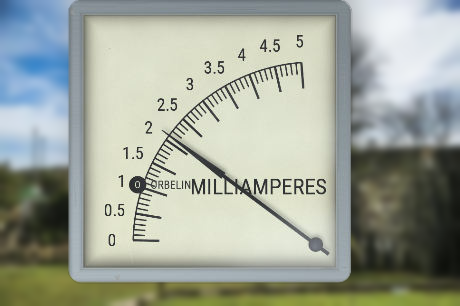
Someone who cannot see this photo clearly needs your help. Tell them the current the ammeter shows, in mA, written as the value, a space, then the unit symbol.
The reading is 2.1 mA
